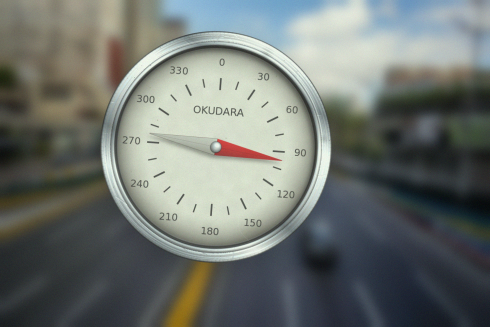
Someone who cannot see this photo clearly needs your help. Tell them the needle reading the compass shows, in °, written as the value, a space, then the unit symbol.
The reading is 97.5 °
